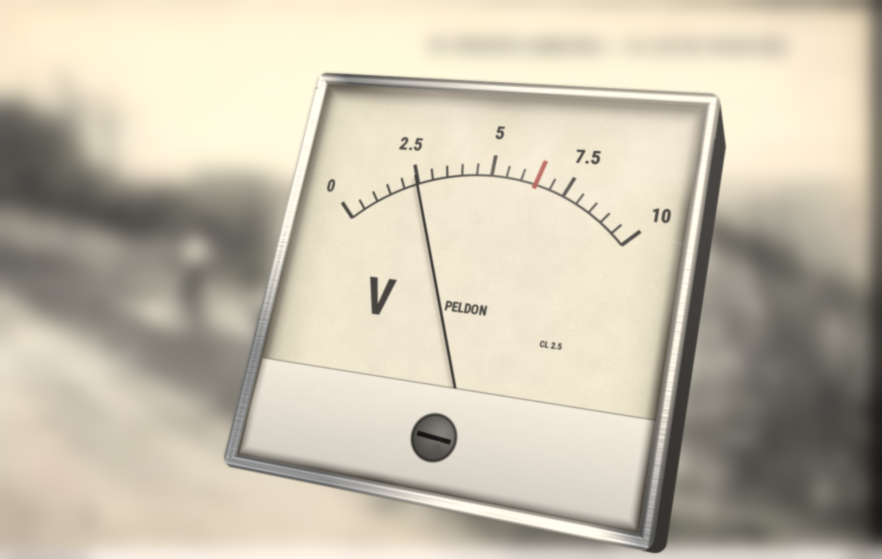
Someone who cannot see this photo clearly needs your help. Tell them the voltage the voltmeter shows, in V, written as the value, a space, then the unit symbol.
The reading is 2.5 V
